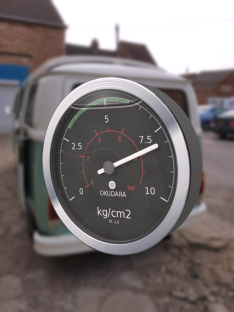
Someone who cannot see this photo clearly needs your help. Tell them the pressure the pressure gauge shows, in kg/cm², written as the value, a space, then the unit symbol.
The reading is 8 kg/cm²
